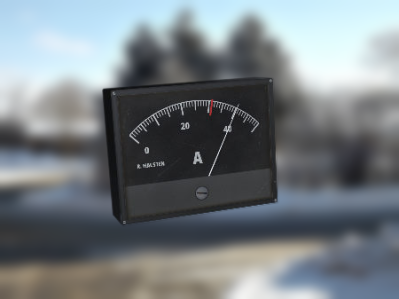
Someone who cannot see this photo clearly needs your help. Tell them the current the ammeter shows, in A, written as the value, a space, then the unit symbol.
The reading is 40 A
